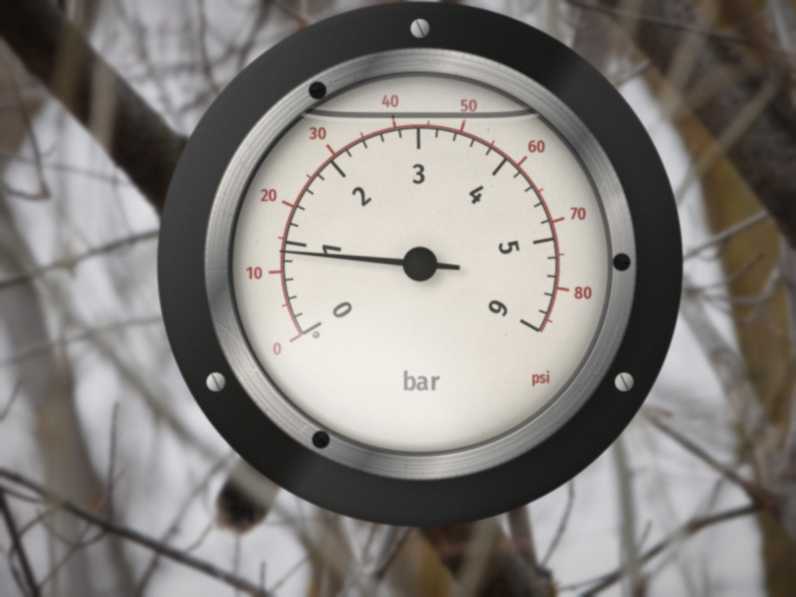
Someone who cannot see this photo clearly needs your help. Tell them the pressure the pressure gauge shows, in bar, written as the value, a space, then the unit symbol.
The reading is 0.9 bar
